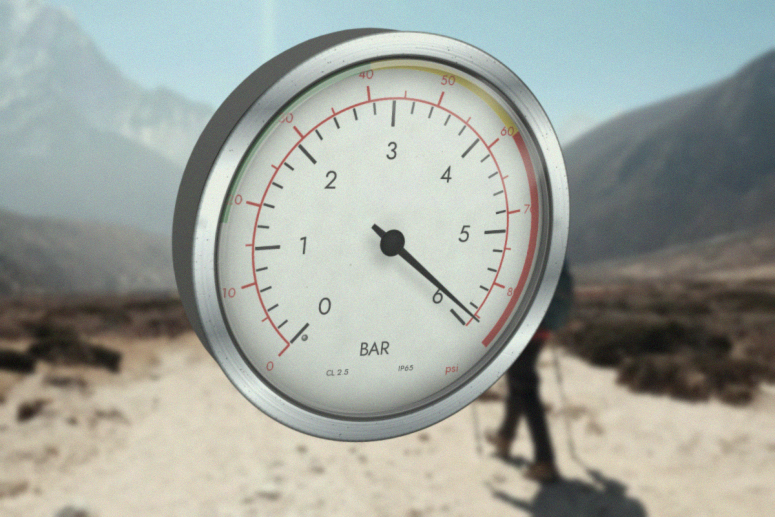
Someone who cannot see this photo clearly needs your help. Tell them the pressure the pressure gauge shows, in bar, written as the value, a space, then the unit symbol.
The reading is 5.9 bar
